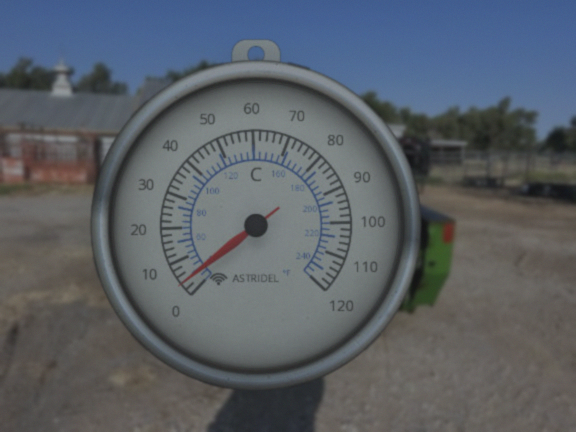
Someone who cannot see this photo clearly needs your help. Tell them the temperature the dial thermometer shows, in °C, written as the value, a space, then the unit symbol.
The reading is 4 °C
